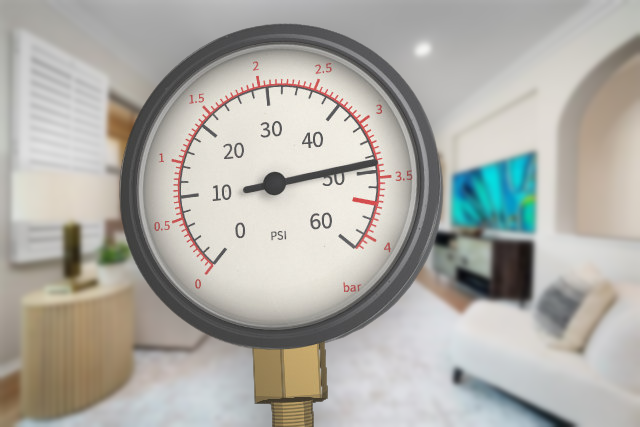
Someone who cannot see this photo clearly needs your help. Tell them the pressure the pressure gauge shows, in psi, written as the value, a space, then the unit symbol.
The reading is 49 psi
